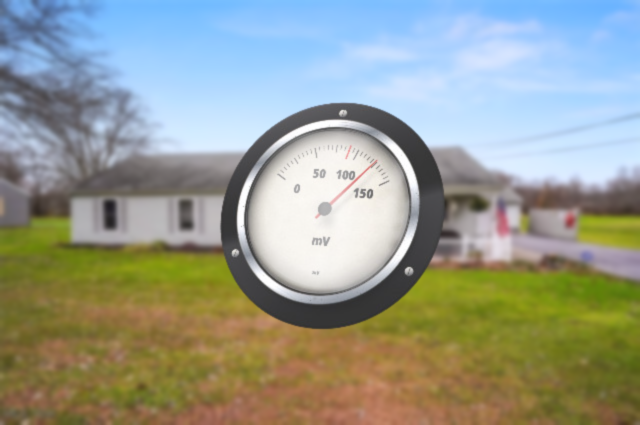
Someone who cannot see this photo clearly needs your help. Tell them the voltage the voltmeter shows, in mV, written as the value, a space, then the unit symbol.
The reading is 125 mV
